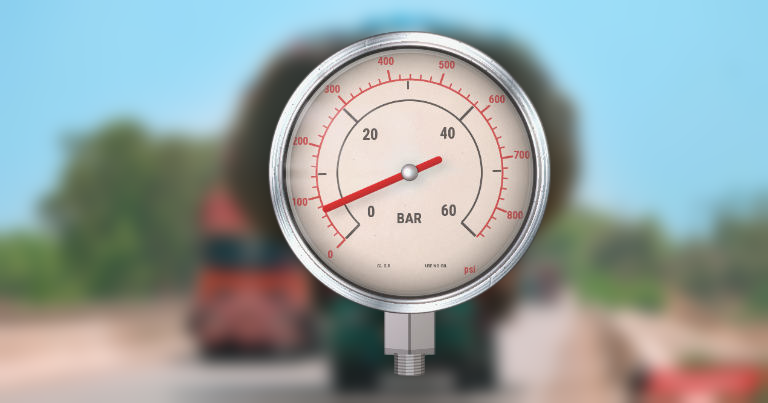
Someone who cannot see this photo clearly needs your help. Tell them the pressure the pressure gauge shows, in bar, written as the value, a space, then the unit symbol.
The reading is 5 bar
